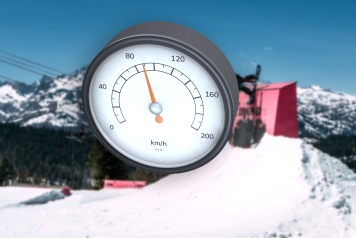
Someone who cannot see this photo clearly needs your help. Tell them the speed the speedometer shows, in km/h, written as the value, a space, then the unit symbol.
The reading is 90 km/h
